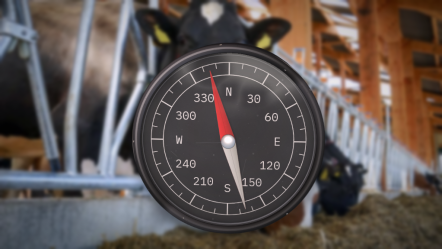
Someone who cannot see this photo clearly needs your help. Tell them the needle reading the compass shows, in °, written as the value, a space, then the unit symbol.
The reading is 345 °
